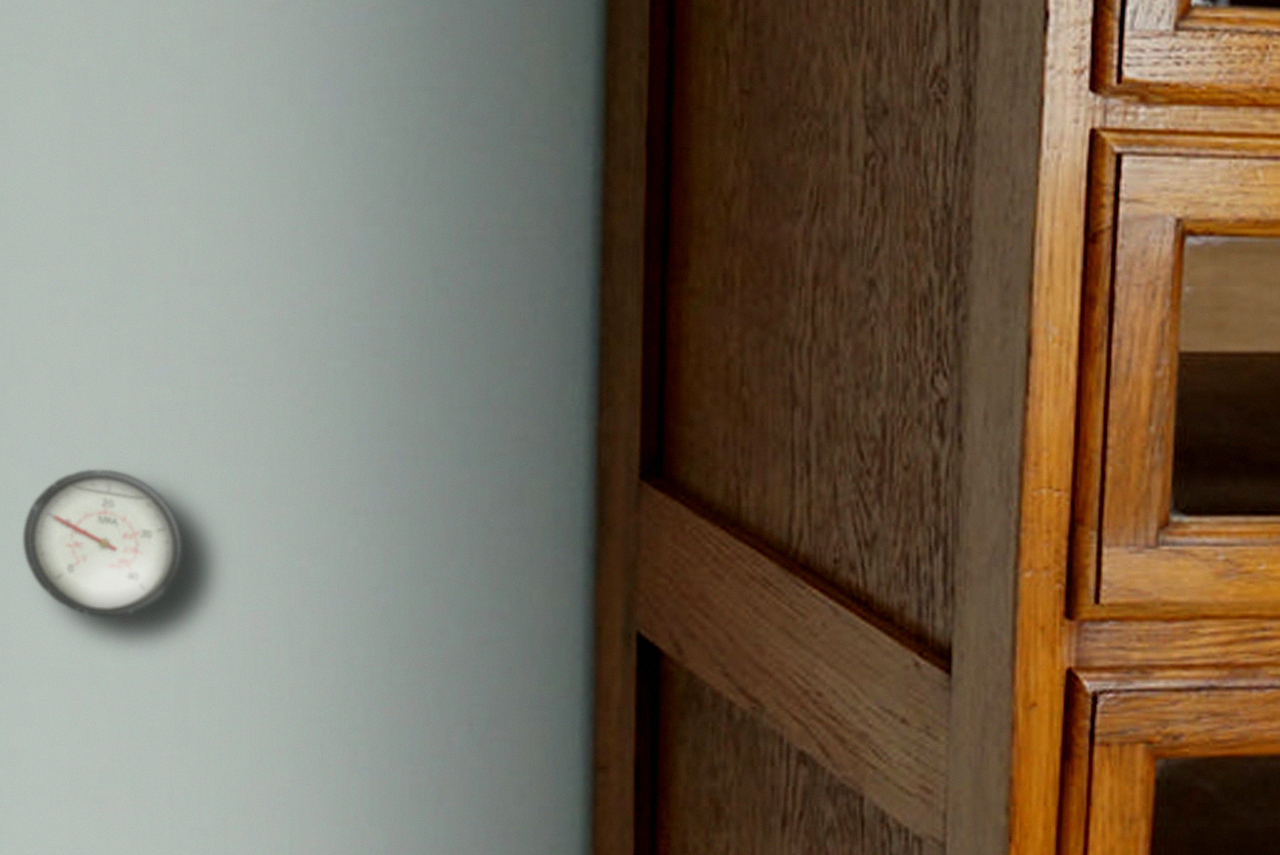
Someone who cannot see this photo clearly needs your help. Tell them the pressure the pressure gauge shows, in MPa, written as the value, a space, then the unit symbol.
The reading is 10 MPa
